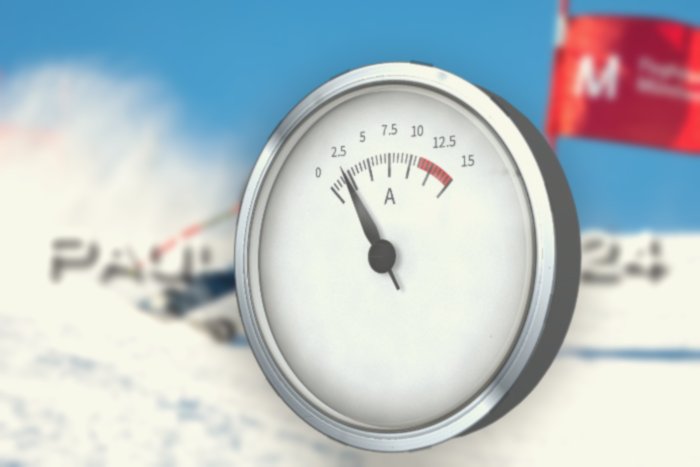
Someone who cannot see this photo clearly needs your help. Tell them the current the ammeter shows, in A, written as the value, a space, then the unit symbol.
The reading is 2.5 A
